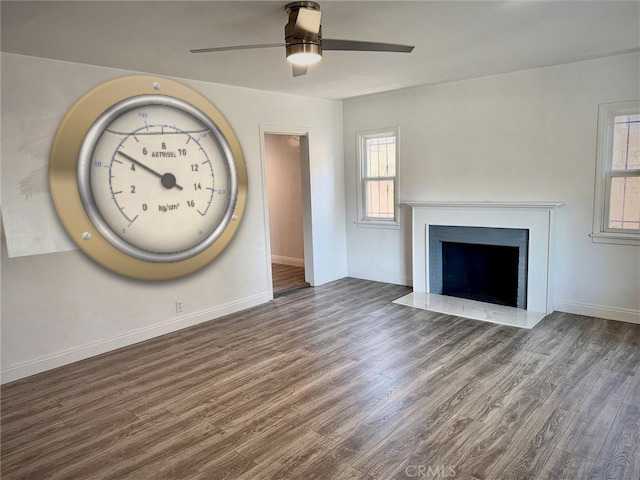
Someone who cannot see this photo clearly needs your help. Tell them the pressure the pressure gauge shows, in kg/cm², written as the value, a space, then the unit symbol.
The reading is 4.5 kg/cm²
